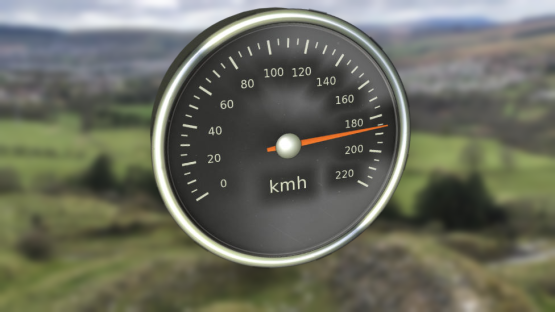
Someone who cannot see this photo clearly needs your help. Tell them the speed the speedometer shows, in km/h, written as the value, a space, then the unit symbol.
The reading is 185 km/h
